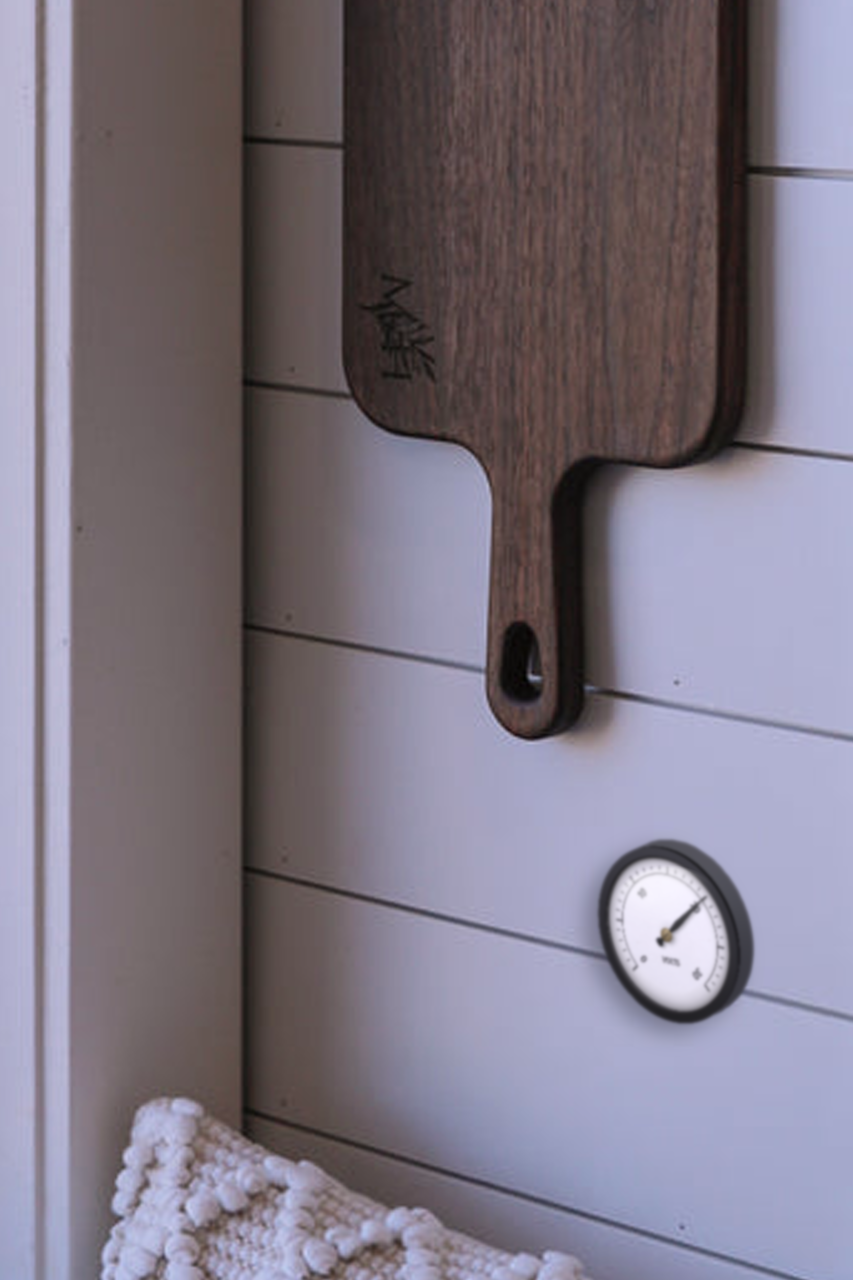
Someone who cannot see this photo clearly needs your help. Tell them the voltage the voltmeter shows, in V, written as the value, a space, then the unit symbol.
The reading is 20 V
